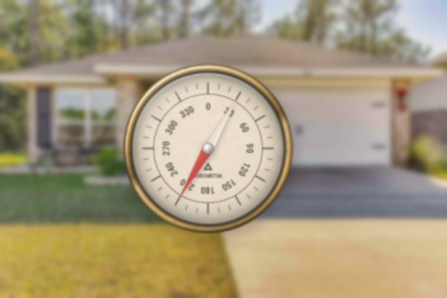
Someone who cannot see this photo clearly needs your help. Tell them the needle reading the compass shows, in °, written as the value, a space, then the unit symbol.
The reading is 210 °
